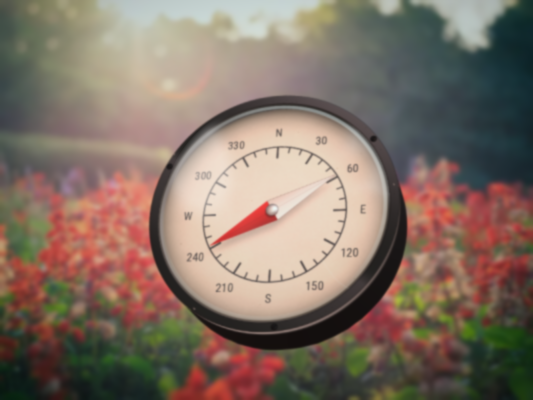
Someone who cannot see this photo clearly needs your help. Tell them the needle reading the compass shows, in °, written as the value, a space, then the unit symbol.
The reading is 240 °
